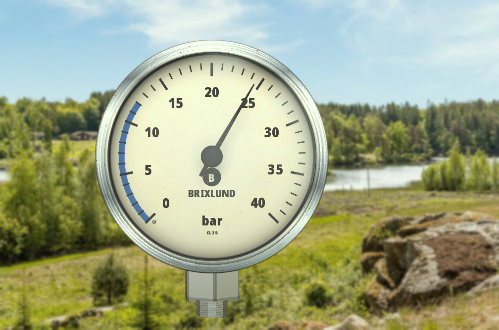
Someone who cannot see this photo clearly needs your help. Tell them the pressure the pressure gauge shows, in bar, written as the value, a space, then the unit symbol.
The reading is 24.5 bar
